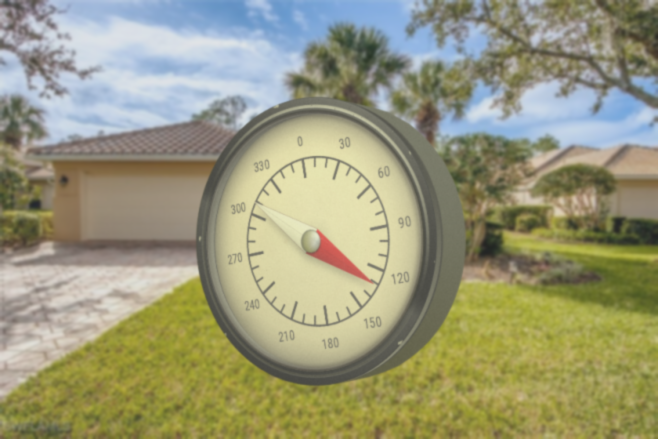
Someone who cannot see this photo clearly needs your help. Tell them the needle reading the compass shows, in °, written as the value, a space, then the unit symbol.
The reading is 130 °
